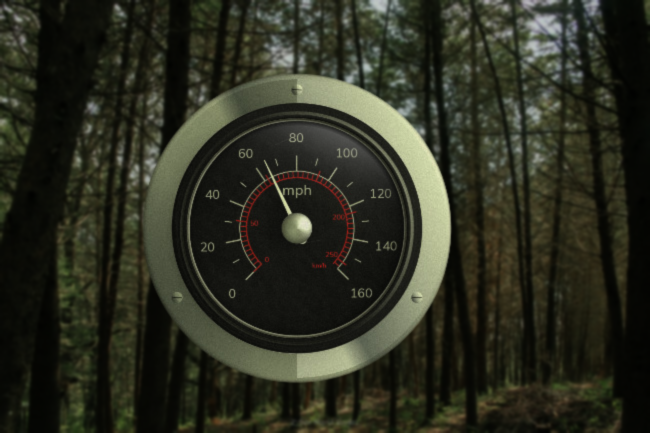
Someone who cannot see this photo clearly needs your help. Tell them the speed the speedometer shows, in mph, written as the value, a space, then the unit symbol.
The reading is 65 mph
